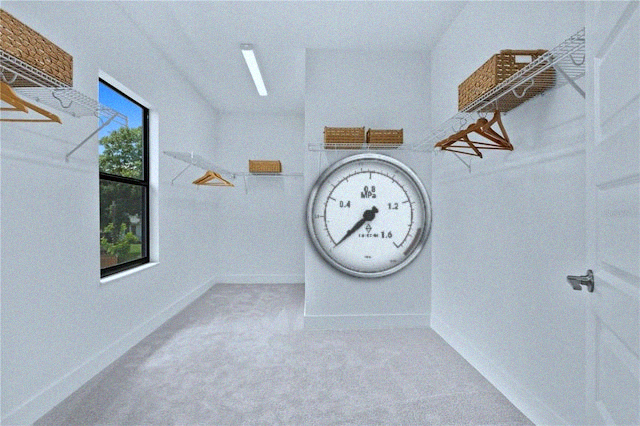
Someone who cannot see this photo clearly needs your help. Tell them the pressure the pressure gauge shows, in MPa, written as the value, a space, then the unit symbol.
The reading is 0 MPa
